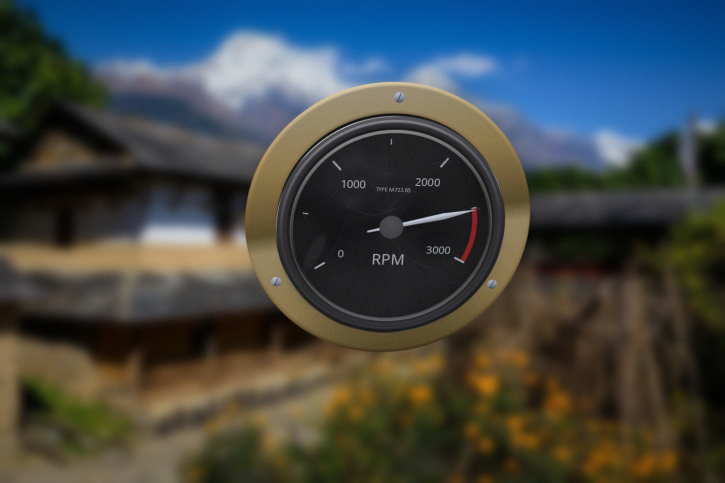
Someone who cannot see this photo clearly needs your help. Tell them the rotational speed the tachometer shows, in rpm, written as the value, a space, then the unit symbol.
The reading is 2500 rpm
